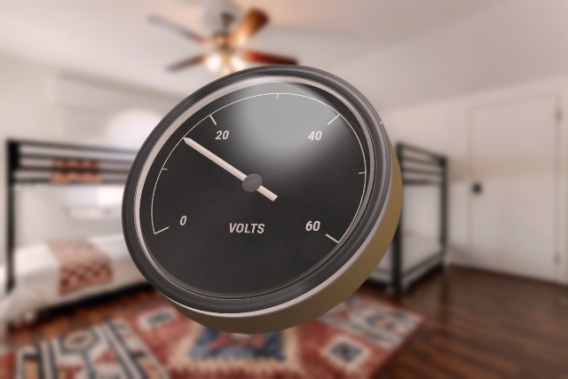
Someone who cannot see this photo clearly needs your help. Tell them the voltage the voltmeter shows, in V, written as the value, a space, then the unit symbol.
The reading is 15 V
